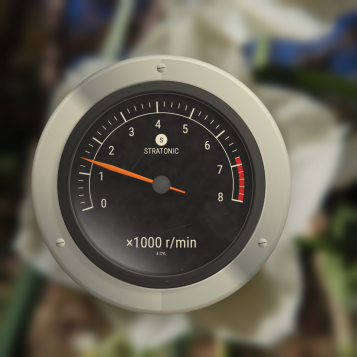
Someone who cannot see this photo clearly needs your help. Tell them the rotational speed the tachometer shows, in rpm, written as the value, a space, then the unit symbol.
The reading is 1400 rpm
